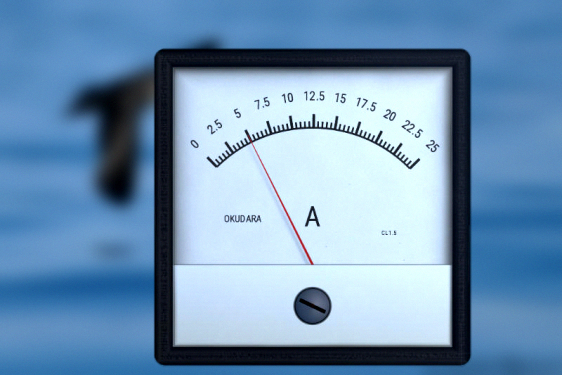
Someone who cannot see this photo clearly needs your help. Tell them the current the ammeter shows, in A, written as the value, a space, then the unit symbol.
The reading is 5 A
